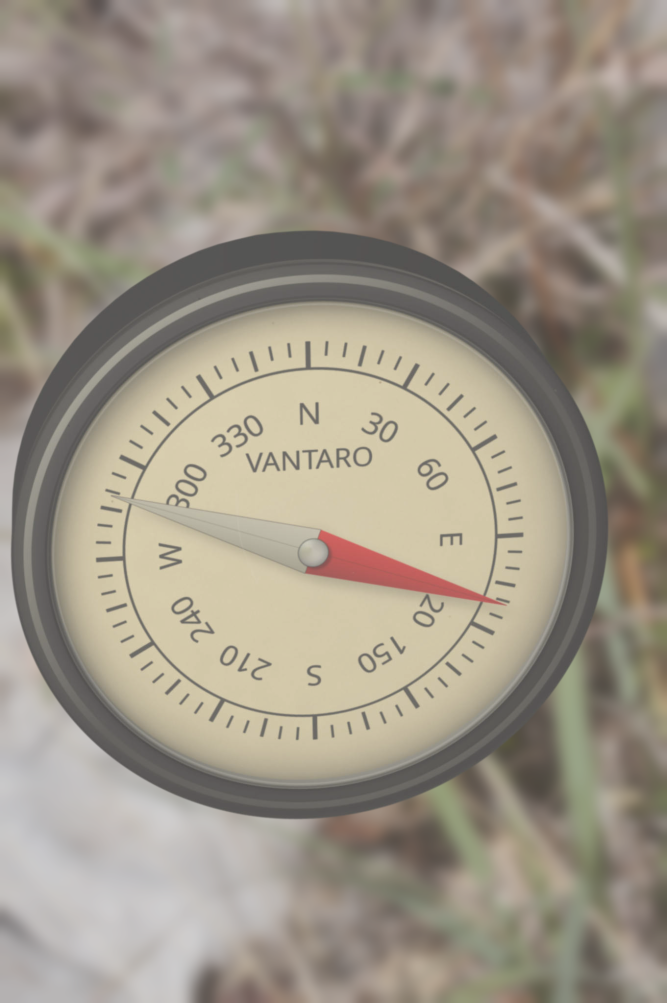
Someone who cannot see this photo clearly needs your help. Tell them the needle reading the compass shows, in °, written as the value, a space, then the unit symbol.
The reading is 110 °
